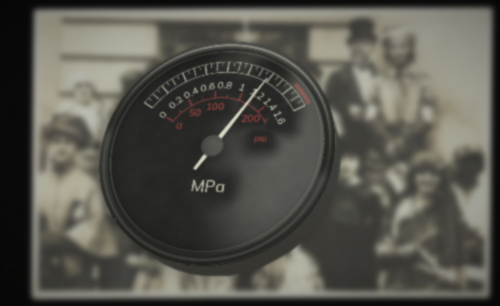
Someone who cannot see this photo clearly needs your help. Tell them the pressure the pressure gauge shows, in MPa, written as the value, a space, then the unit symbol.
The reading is 1.2 MPa
